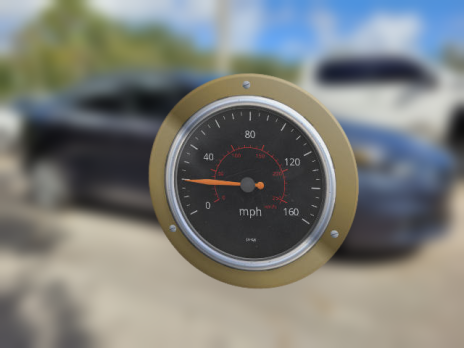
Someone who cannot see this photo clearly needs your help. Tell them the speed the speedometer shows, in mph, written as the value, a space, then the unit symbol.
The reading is 20 mph
